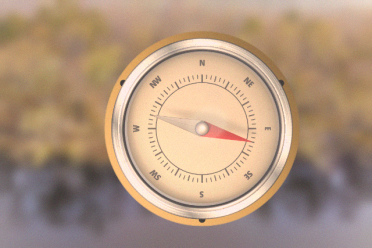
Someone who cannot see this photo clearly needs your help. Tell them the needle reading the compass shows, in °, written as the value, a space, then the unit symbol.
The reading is 105 °
